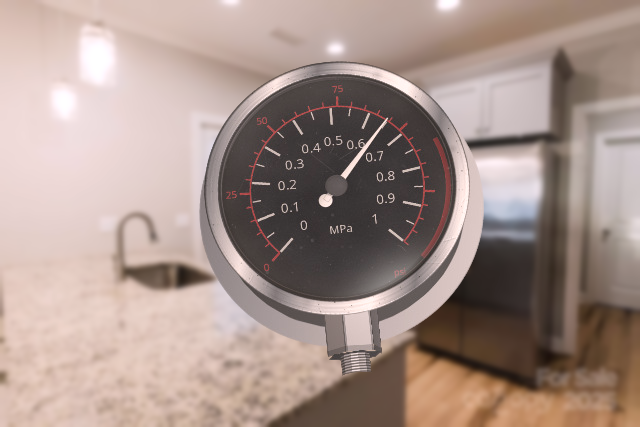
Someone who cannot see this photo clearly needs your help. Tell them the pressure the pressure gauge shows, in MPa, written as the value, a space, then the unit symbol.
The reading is 0.65 MPa
